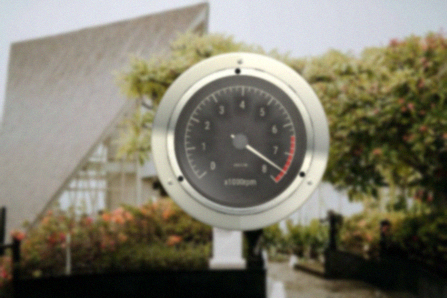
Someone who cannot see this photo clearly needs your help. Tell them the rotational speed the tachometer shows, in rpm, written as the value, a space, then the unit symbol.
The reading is 7600 rpm
